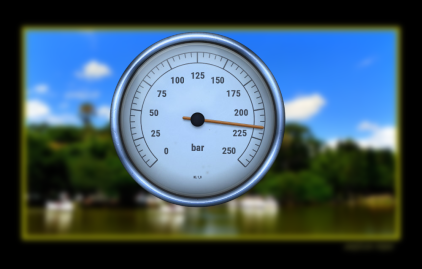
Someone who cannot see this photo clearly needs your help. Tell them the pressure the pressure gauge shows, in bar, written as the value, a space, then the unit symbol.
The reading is 215 bar
